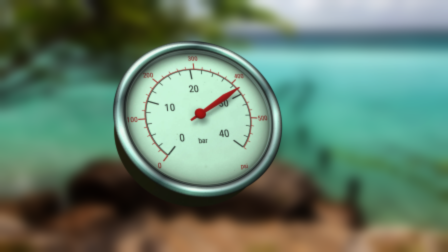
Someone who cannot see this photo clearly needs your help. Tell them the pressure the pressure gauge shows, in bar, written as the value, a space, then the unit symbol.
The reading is 29 bar
